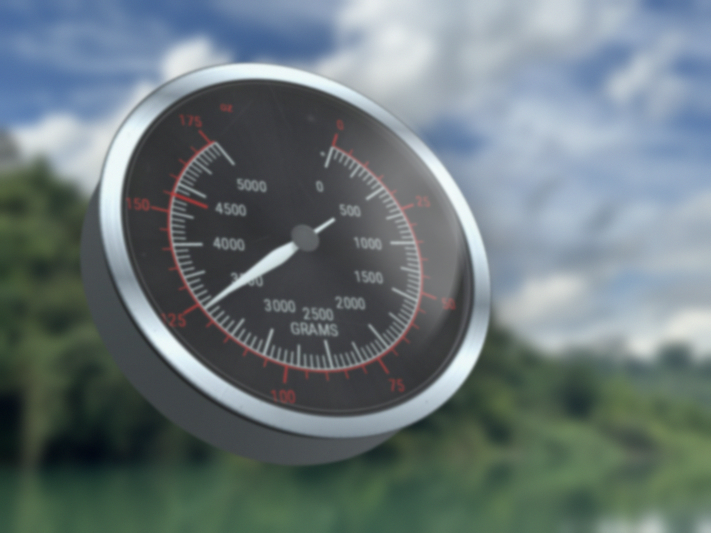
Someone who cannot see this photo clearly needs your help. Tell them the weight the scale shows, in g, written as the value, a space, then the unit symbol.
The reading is 3500 g
